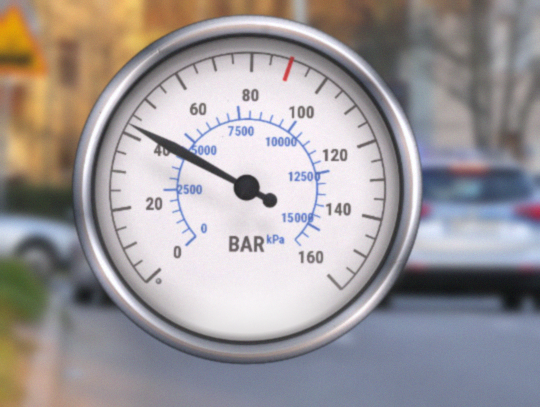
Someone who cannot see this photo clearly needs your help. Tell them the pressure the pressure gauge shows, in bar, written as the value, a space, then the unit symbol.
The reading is 42.5 bar
